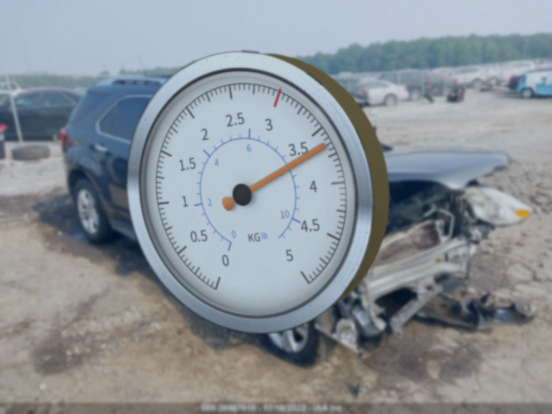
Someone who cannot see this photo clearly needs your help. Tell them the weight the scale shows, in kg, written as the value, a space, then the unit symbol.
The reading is 3.65 kg
